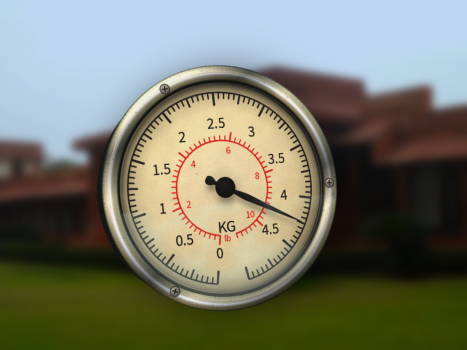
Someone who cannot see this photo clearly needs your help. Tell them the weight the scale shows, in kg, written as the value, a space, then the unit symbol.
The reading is 4.25 kg
